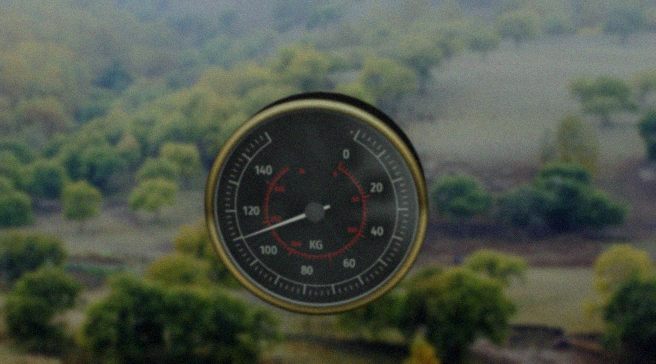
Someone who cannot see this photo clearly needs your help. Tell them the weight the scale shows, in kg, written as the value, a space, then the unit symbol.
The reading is 110 kg
